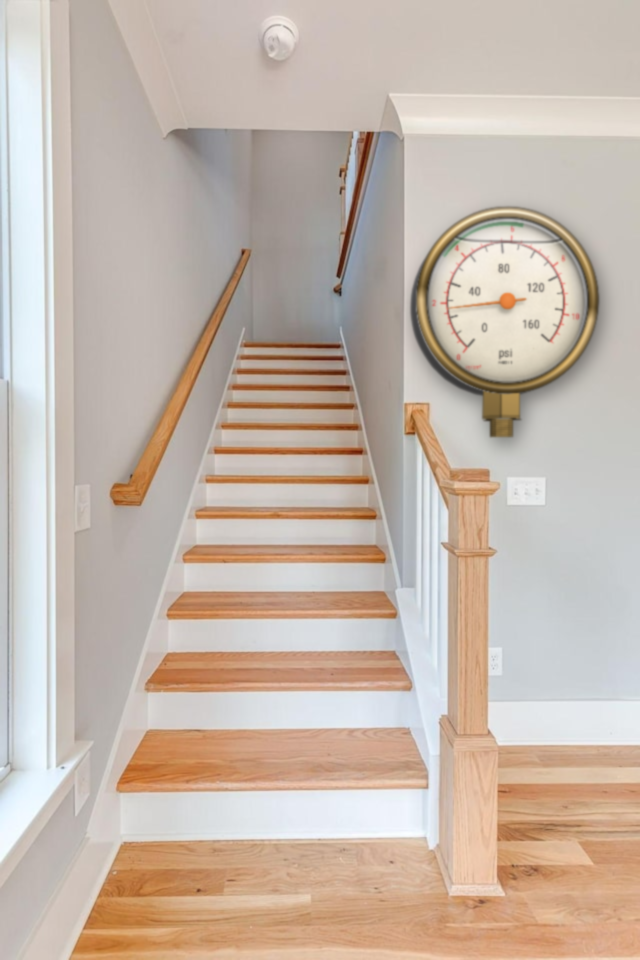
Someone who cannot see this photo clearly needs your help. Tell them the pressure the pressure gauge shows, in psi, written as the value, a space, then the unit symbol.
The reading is 25 psi
